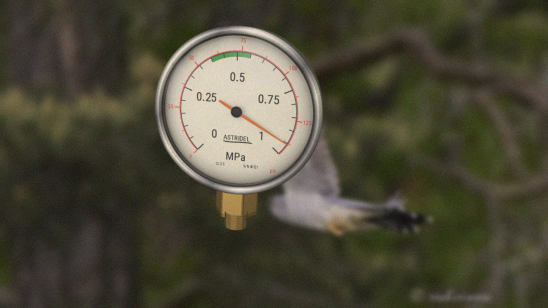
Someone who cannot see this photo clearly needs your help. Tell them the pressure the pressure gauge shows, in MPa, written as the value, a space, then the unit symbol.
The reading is 0.95 MPa
